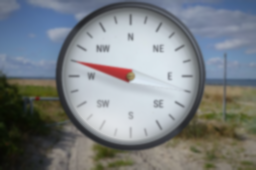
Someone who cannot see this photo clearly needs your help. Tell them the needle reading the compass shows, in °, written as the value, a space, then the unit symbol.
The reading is 285 °
